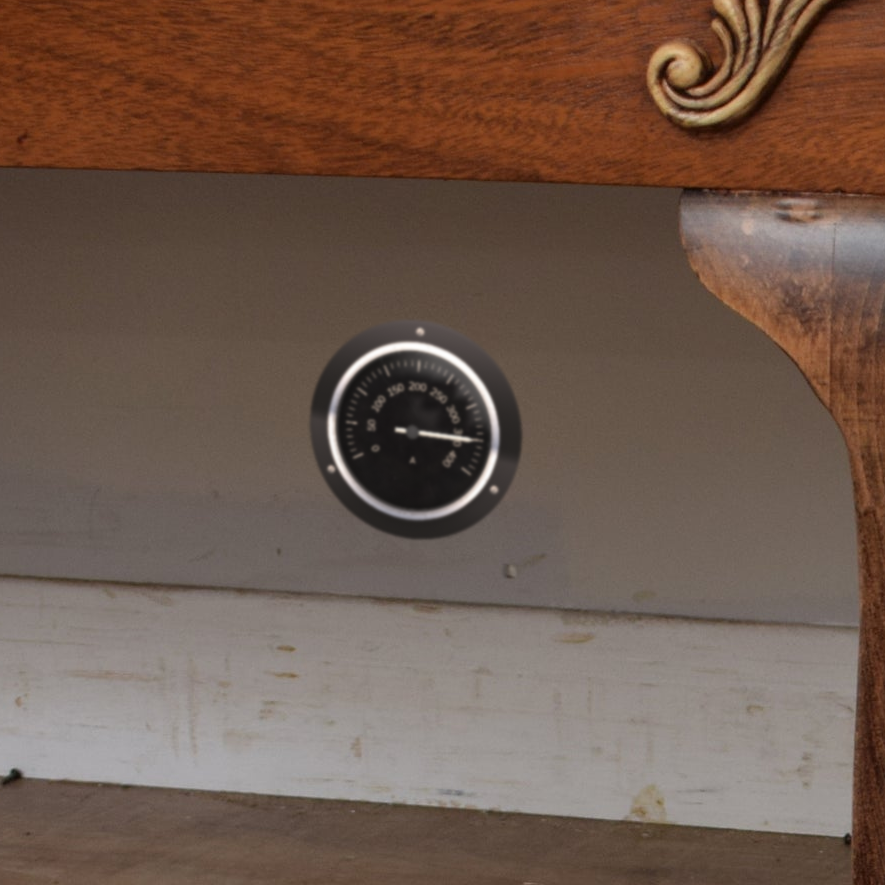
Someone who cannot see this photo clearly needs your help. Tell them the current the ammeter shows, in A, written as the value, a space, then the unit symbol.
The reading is 350 A
